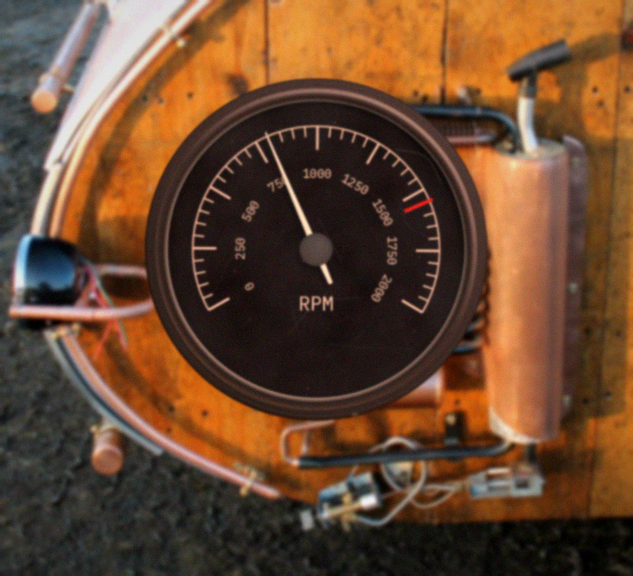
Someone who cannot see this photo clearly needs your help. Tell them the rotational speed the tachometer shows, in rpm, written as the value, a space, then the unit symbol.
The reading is 800 rpm
